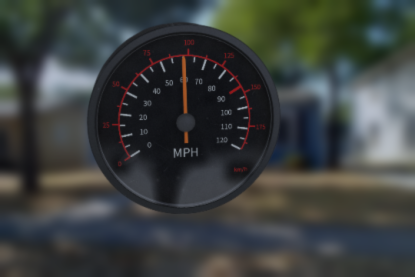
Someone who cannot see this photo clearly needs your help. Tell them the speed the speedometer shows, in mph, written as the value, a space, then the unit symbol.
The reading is 60 mph
